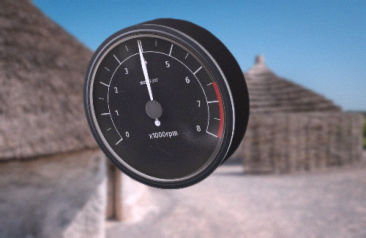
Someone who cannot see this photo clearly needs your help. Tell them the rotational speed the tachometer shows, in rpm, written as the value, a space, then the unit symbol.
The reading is 4000 rpm
